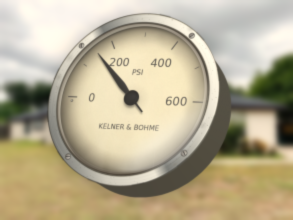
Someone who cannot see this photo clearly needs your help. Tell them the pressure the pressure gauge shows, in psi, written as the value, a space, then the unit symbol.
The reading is 150 psi
